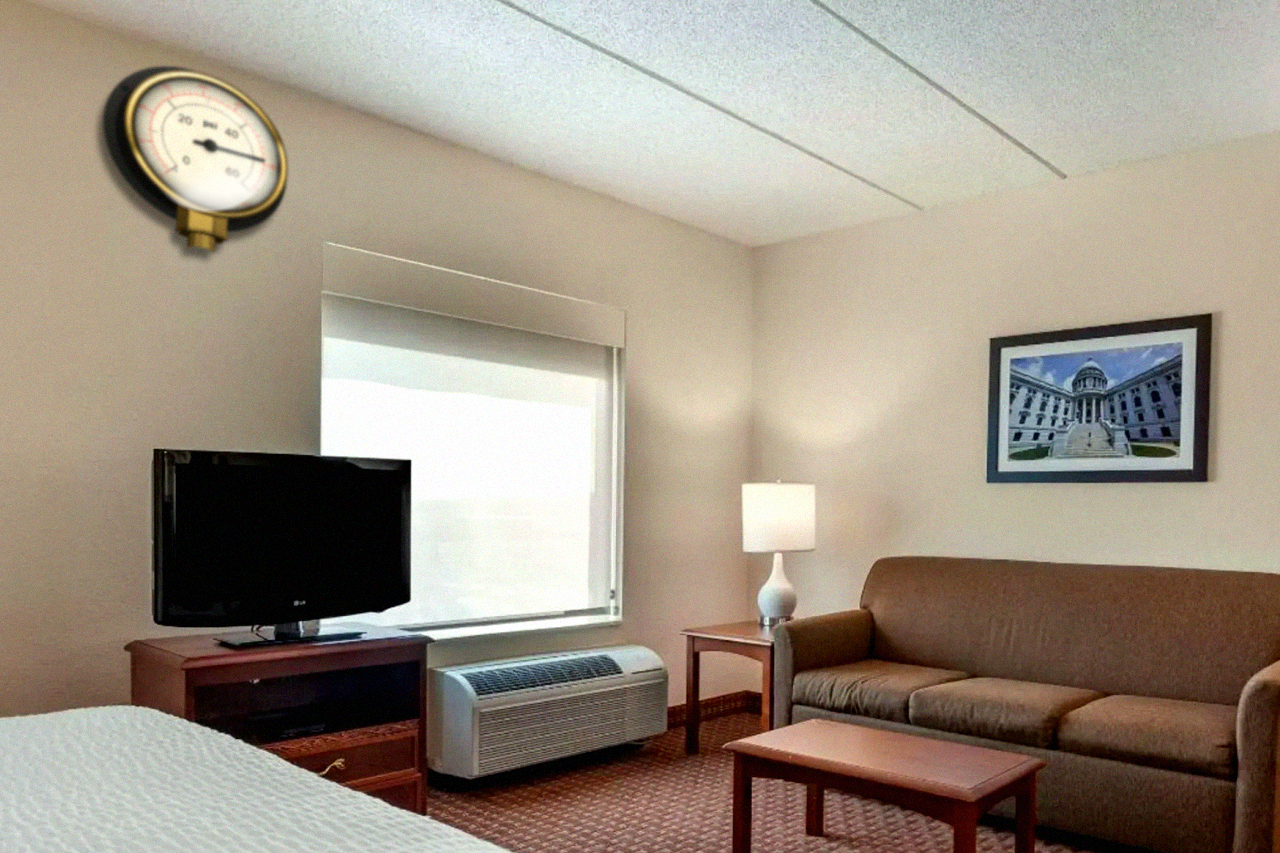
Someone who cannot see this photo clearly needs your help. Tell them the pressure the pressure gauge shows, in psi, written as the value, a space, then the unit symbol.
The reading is 50 psi
